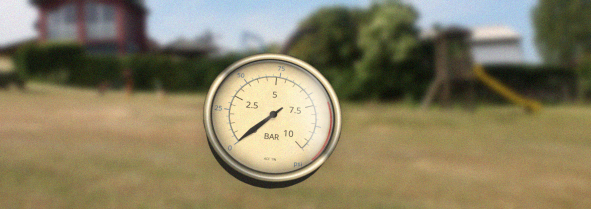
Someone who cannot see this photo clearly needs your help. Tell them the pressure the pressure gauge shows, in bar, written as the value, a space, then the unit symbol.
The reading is 0 bar
